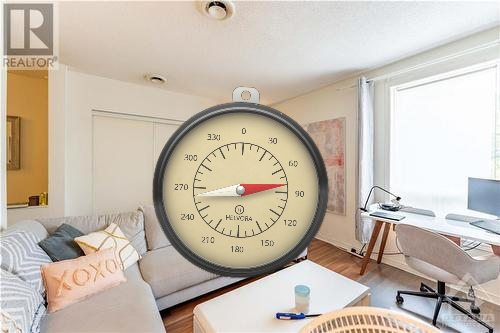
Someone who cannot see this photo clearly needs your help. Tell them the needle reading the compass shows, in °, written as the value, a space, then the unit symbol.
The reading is 80 °
